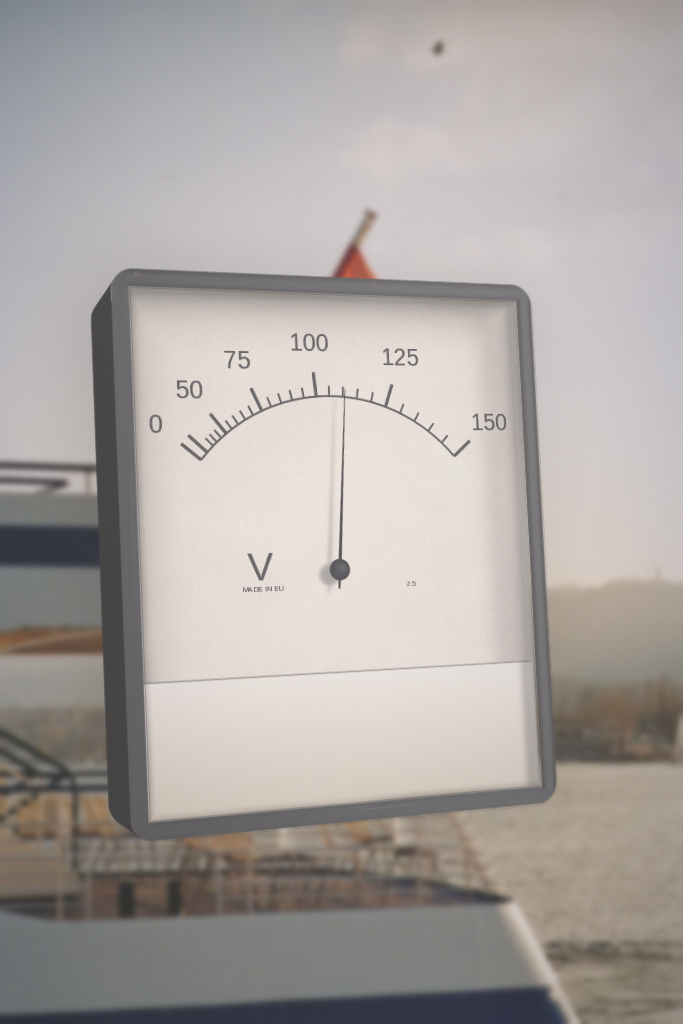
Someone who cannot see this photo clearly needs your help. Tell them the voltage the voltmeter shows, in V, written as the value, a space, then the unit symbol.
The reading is 110 V
